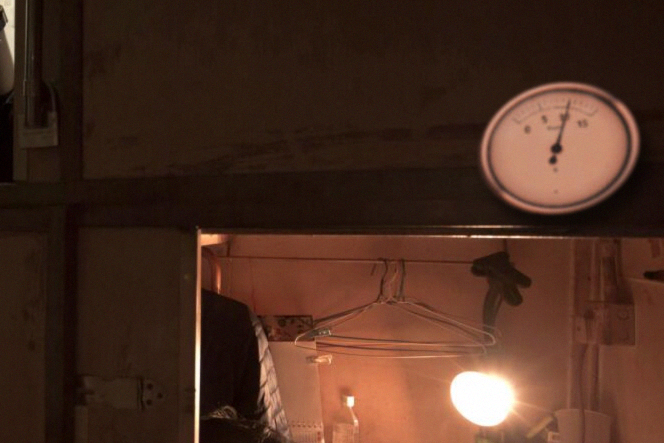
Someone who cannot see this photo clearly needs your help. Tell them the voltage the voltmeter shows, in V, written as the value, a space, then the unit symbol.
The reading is 10 V
